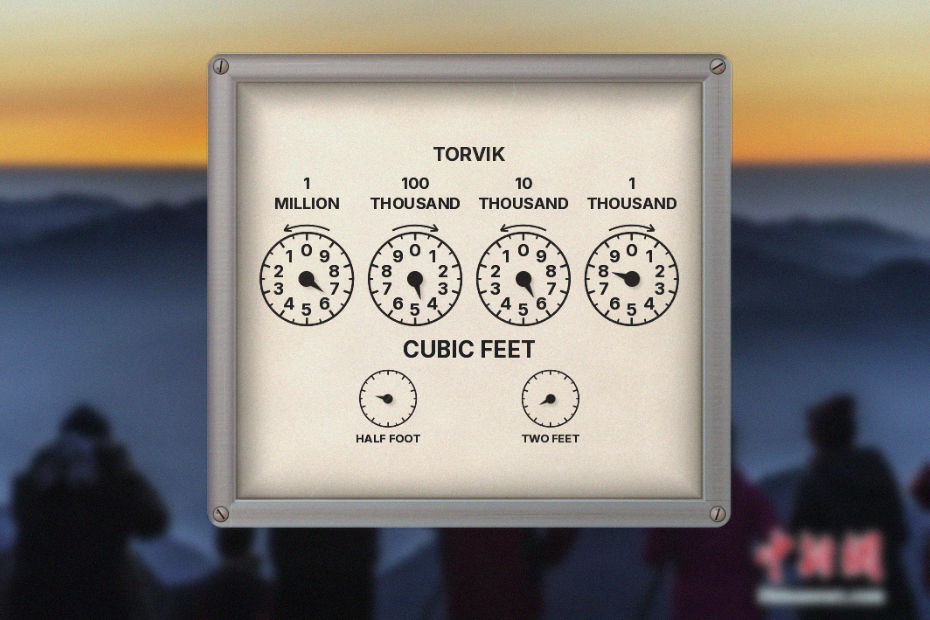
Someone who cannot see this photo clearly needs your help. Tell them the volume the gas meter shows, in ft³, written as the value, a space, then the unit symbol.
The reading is 645800 ft³
